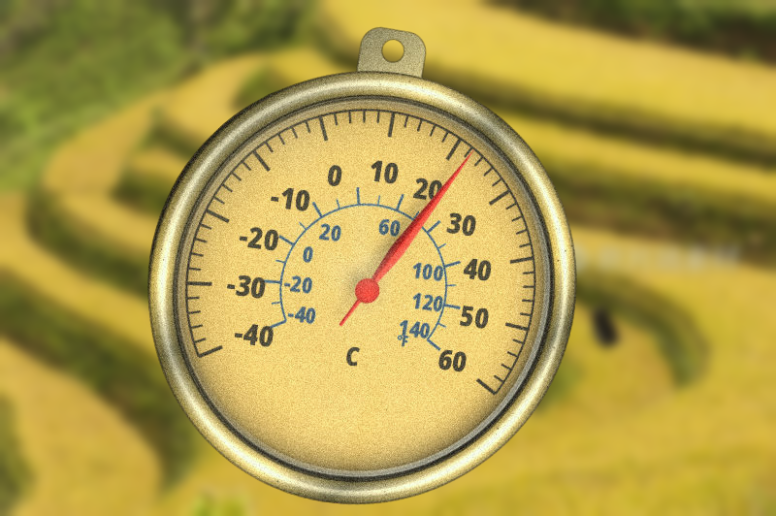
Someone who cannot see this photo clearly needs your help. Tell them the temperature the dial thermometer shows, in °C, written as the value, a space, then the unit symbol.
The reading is 22 °C
